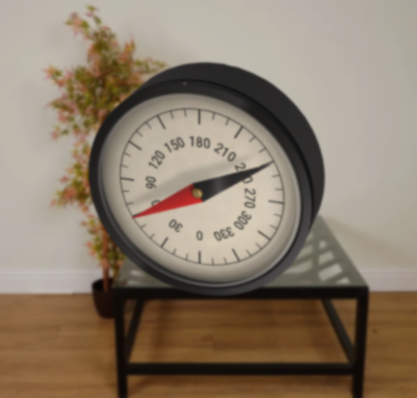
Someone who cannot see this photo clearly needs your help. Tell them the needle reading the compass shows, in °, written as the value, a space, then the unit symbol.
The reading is 60 °
